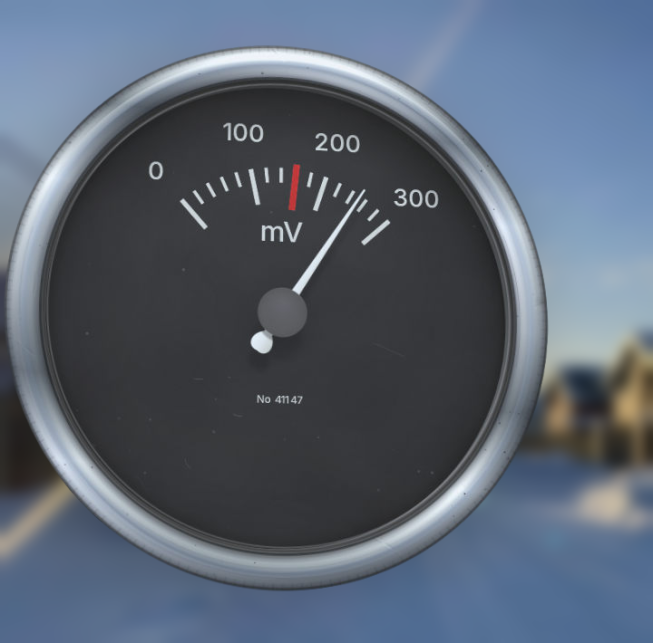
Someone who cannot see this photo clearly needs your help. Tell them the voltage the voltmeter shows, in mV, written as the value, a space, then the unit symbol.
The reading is 250 mV
